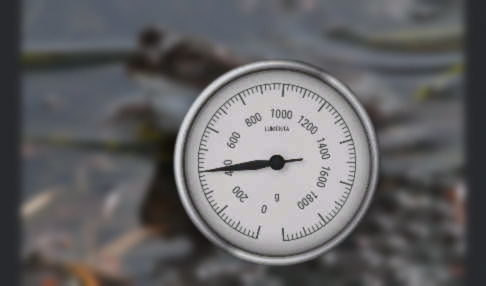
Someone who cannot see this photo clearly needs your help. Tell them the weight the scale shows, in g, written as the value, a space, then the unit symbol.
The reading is 400 g
